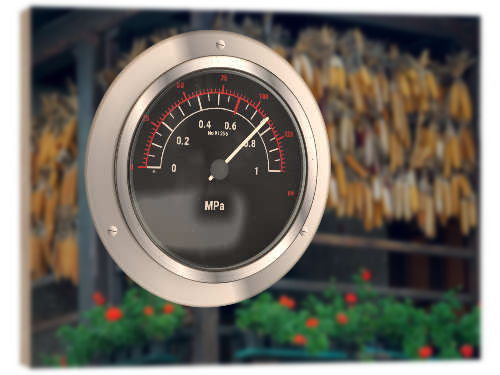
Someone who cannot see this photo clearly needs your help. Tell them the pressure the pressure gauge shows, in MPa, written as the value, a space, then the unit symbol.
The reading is 0.75 MPa
